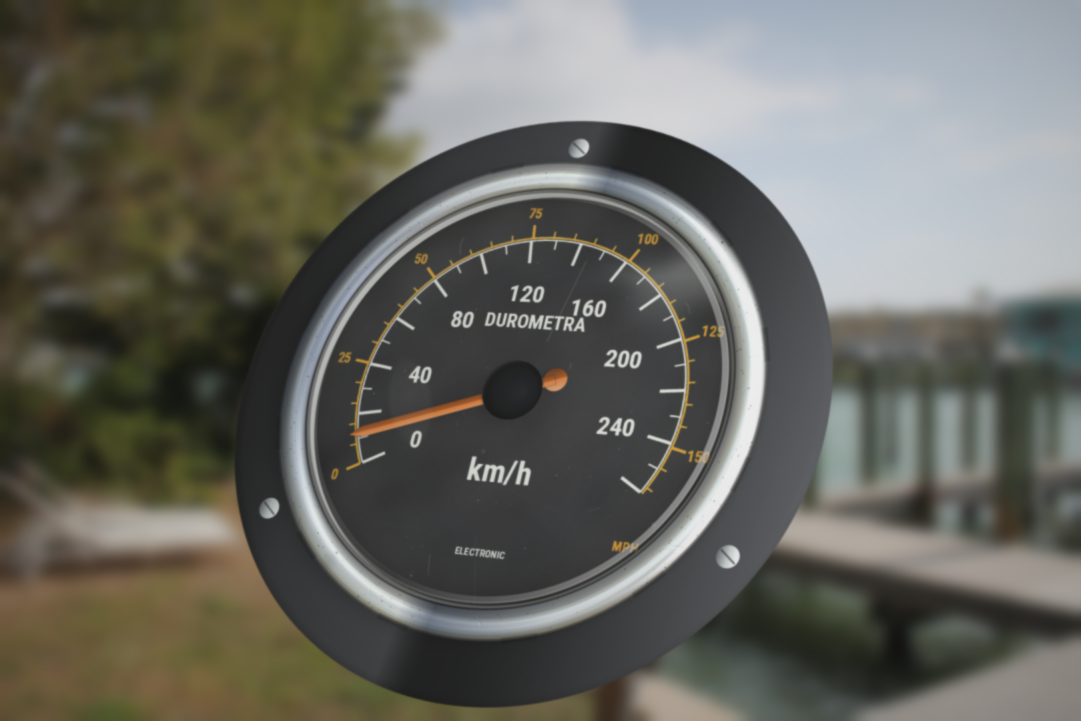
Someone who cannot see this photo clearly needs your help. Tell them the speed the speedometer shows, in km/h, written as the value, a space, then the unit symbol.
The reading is 10 km/h
